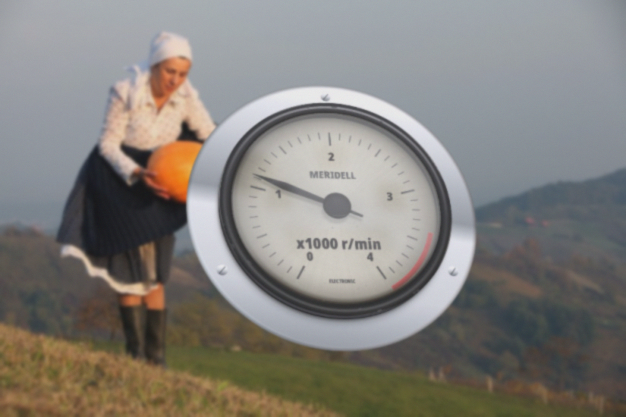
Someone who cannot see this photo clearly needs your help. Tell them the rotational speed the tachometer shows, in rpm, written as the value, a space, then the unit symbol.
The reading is 1100 rpm
